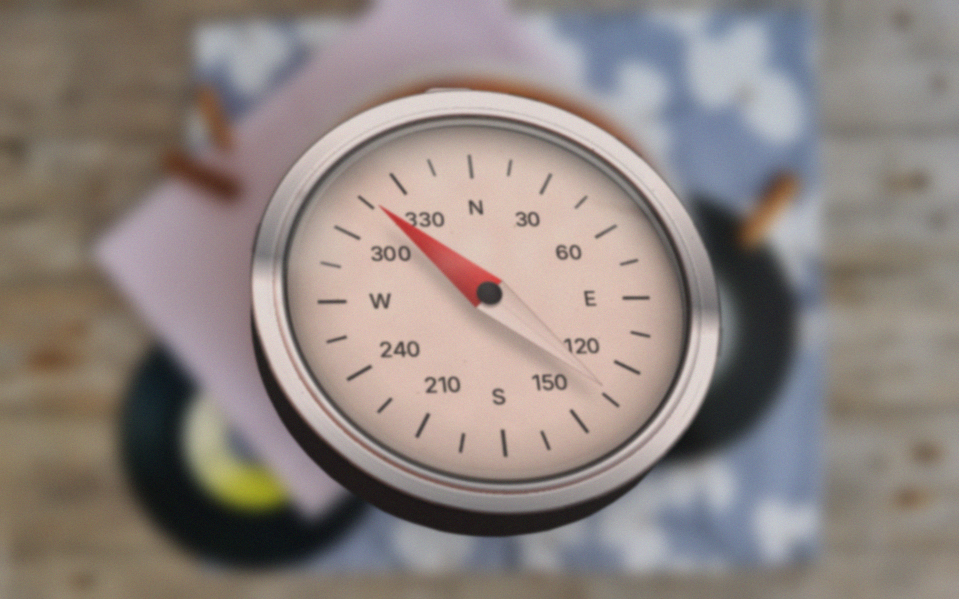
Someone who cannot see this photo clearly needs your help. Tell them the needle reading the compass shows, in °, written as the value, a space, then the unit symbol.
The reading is 315 °
